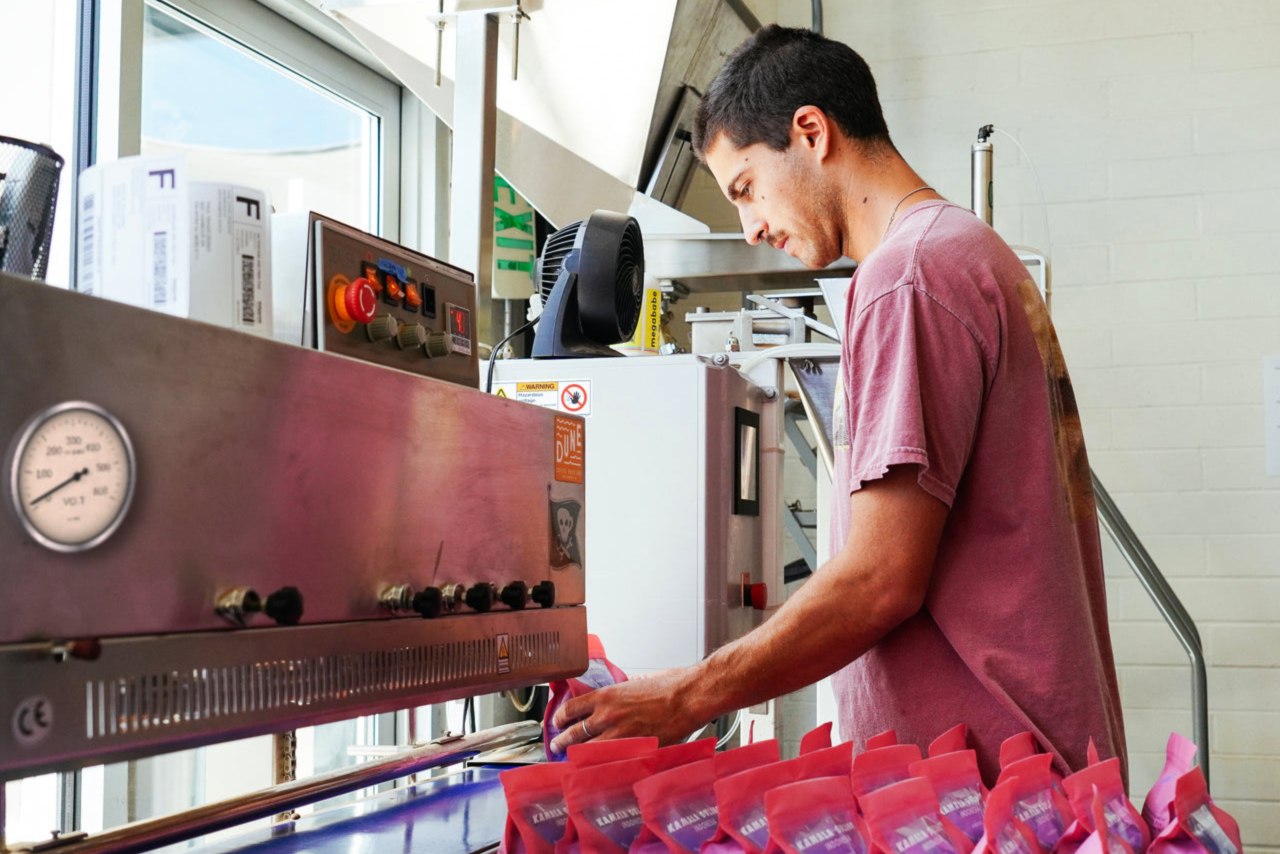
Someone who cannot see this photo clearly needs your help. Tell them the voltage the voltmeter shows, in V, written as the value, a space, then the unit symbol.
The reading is 20 V
